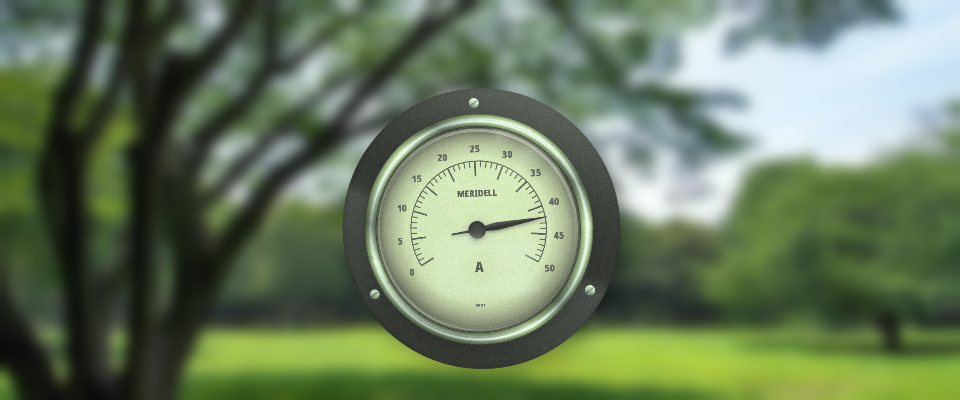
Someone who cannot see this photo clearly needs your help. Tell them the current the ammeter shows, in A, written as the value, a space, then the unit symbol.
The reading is 42 A
